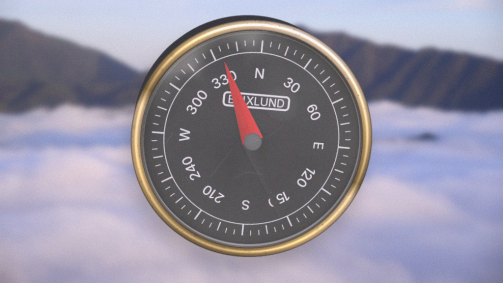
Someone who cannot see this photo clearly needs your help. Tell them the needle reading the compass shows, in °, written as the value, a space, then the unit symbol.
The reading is 335 °
